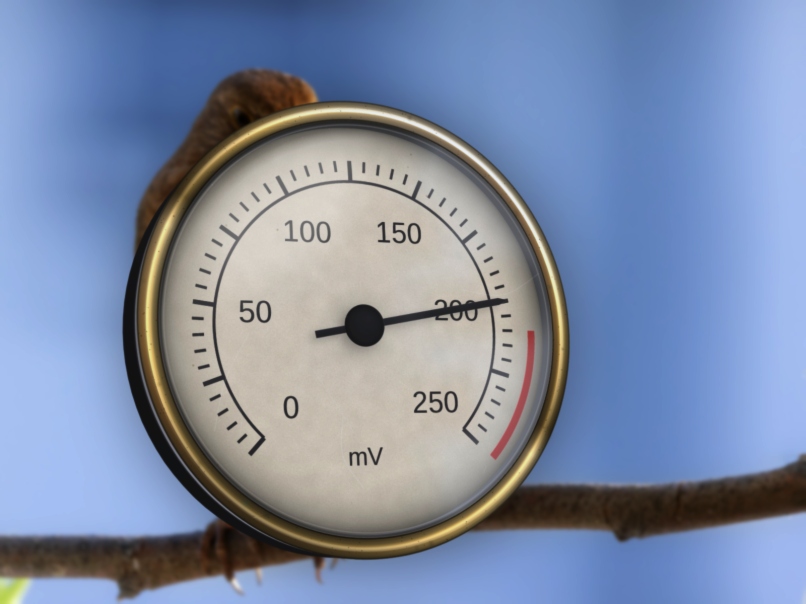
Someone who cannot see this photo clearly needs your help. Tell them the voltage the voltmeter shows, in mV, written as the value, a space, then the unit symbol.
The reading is 200 mV
